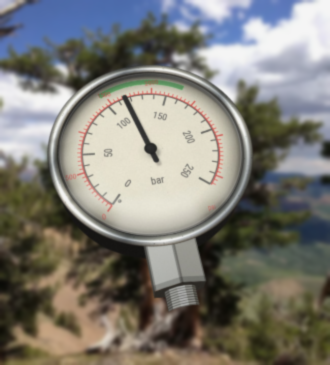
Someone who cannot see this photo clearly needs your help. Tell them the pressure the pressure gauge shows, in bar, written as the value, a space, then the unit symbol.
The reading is 115 bar
